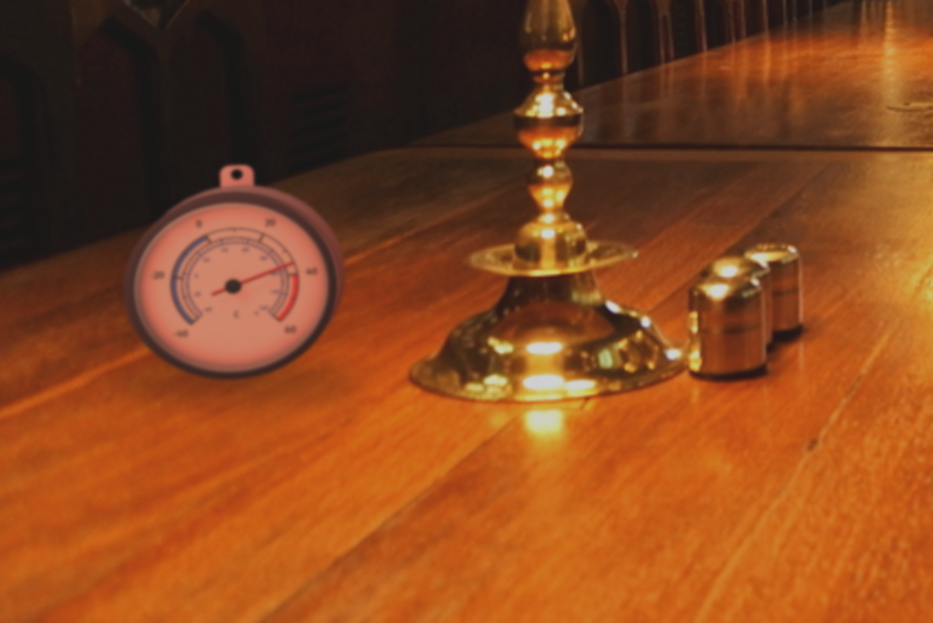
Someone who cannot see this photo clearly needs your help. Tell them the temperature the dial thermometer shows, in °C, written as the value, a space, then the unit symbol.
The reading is 35 °C
